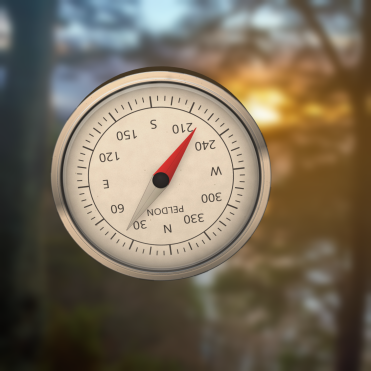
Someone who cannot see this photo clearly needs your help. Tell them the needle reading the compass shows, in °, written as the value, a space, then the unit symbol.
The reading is 220 °
